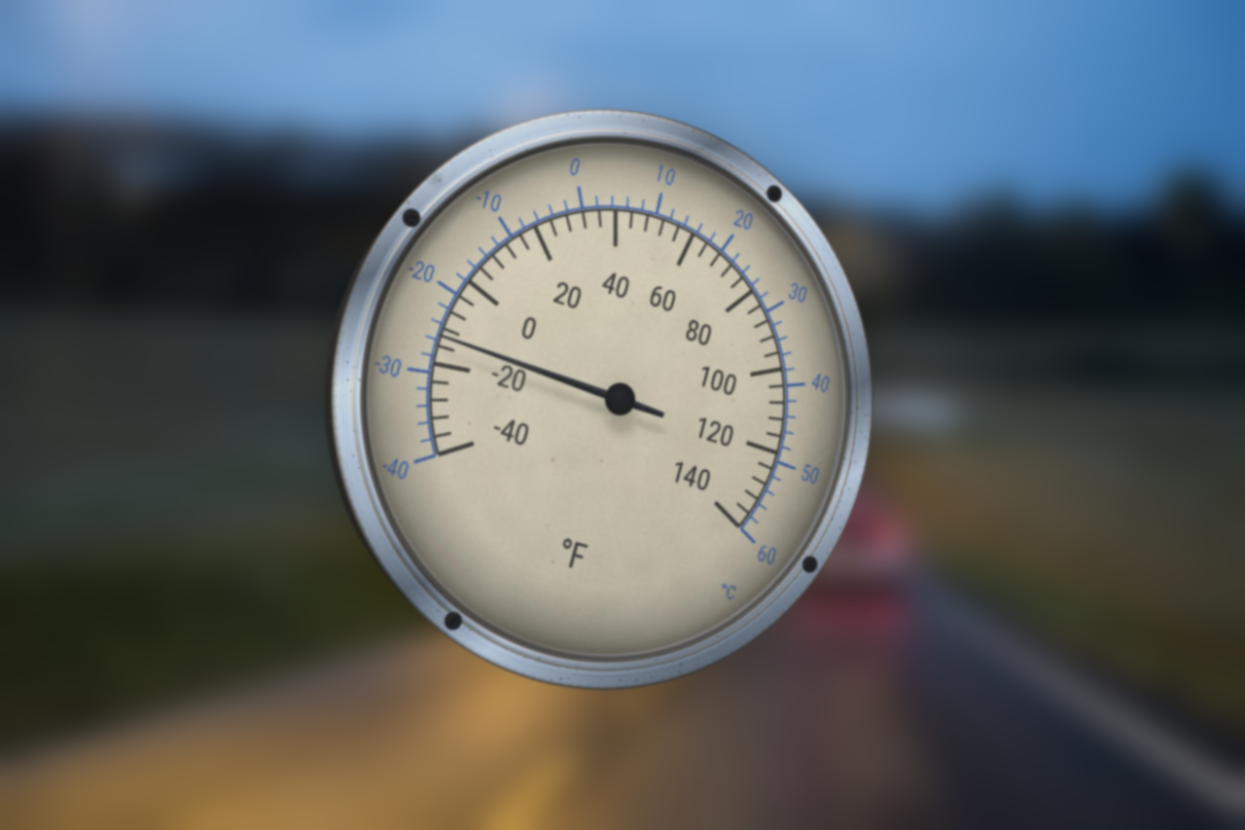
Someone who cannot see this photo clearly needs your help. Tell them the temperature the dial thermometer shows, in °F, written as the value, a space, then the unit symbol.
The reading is -14 °F
